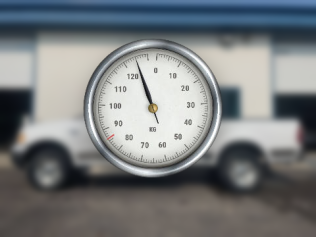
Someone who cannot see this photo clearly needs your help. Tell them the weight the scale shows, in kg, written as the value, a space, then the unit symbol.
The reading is 125 kg
